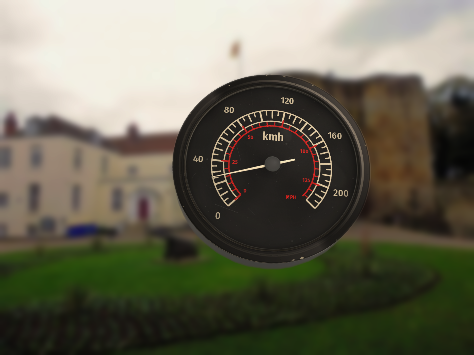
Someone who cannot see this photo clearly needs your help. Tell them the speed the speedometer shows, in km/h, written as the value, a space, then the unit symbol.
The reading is 25 km/h
